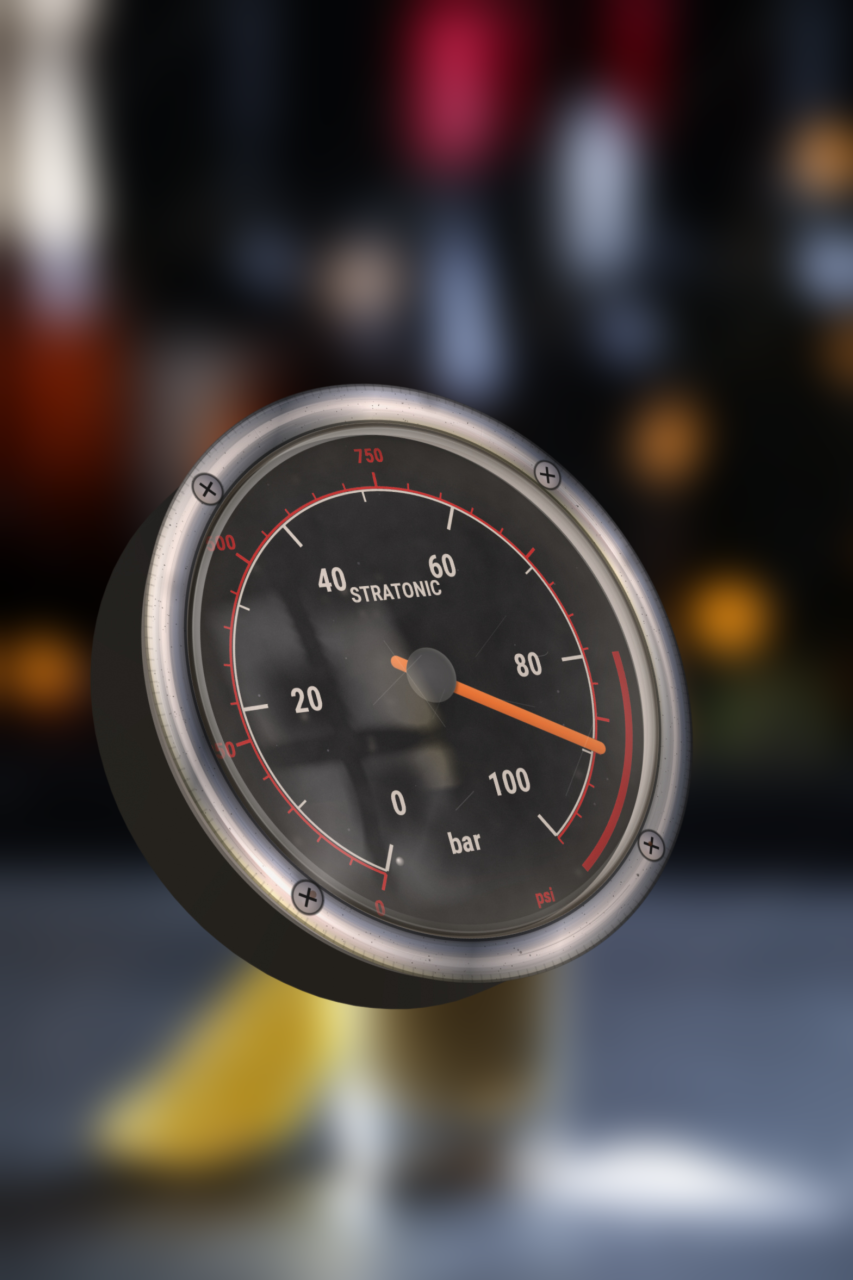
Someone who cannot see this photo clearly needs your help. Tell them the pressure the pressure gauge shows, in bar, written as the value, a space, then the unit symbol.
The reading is 90 bar
